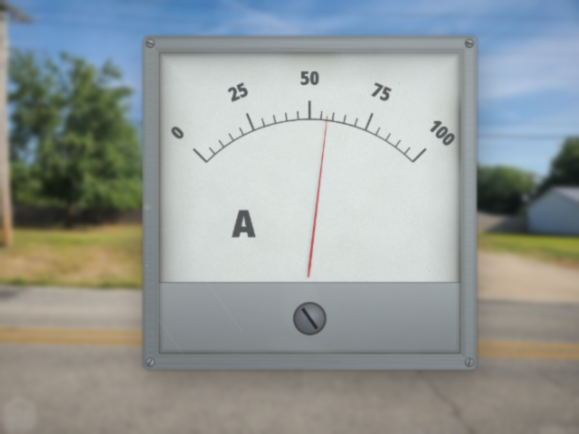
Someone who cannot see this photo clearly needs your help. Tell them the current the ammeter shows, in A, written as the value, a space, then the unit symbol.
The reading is 57.5 A
